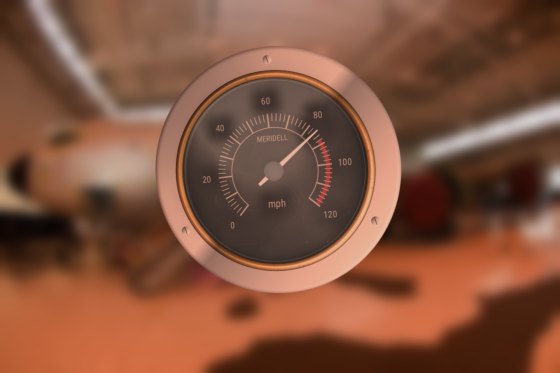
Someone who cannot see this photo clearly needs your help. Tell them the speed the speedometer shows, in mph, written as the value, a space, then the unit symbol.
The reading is 84 mph
